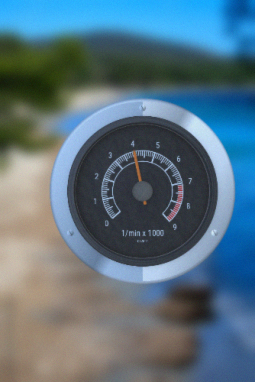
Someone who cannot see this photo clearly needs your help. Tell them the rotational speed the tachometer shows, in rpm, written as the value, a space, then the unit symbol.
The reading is 4000 rpm
